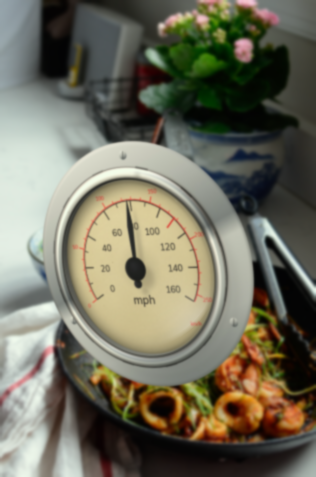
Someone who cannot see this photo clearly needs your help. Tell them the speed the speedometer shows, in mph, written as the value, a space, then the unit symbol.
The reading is 80 mph
